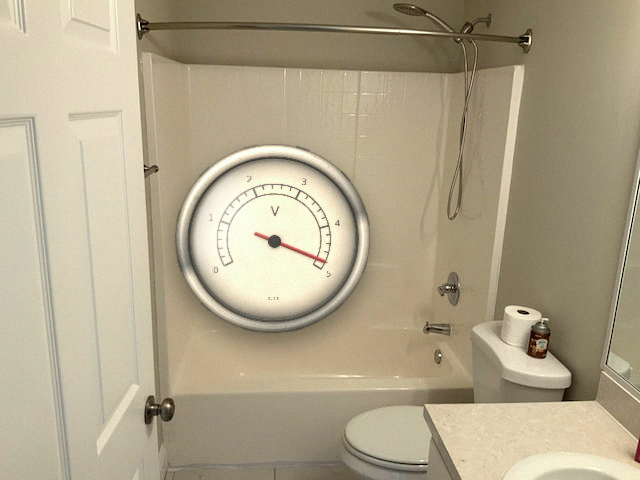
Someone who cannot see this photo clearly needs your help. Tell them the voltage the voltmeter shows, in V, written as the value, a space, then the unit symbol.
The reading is 4.8 V
